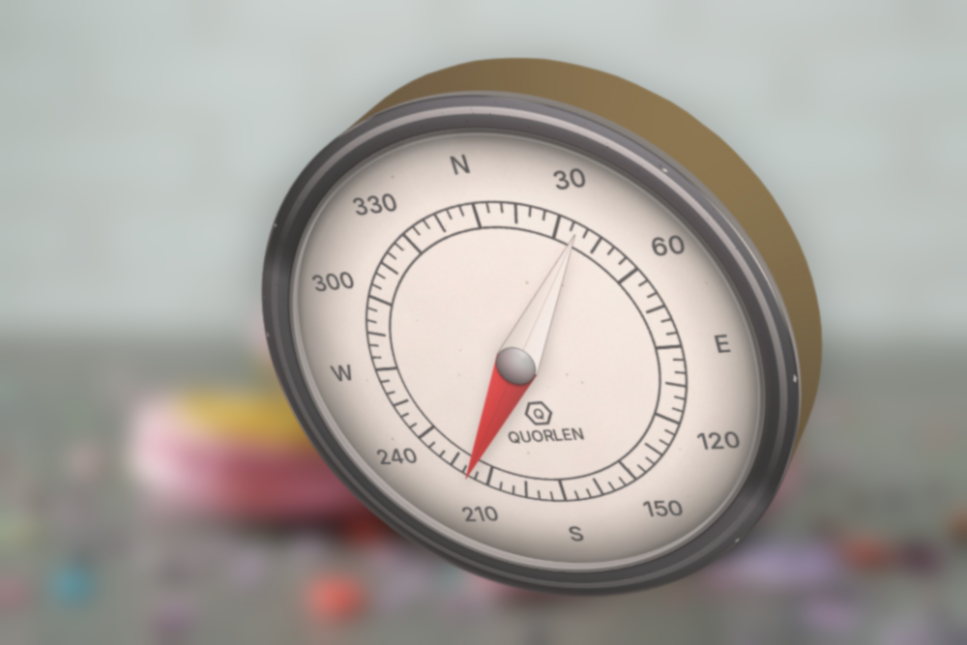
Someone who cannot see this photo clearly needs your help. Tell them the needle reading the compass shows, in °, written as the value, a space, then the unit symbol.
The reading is 217.5 °
